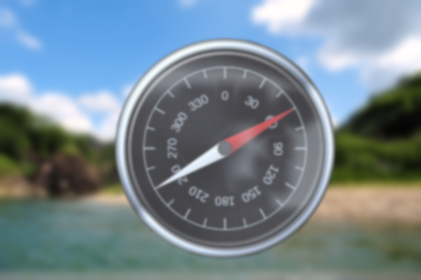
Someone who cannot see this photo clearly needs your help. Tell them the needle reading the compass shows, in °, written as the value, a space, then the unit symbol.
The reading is 60 °
